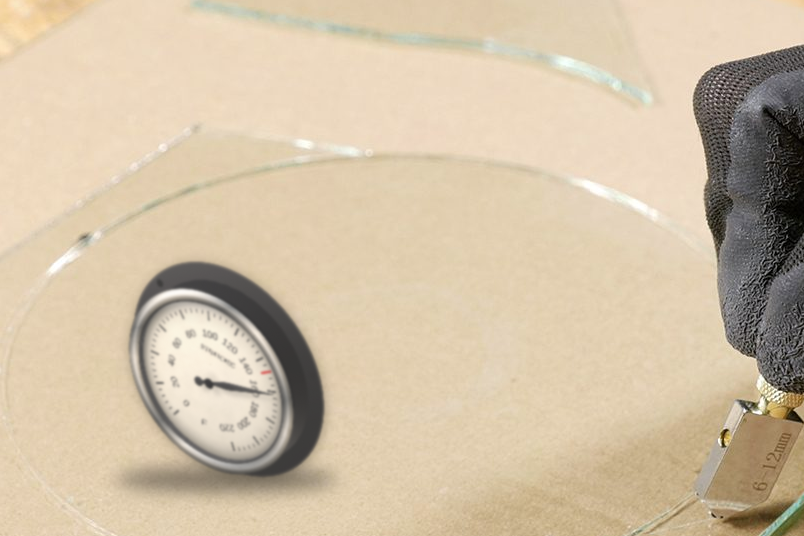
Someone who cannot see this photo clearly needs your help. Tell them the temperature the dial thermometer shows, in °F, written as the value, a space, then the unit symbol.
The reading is 160 °F
